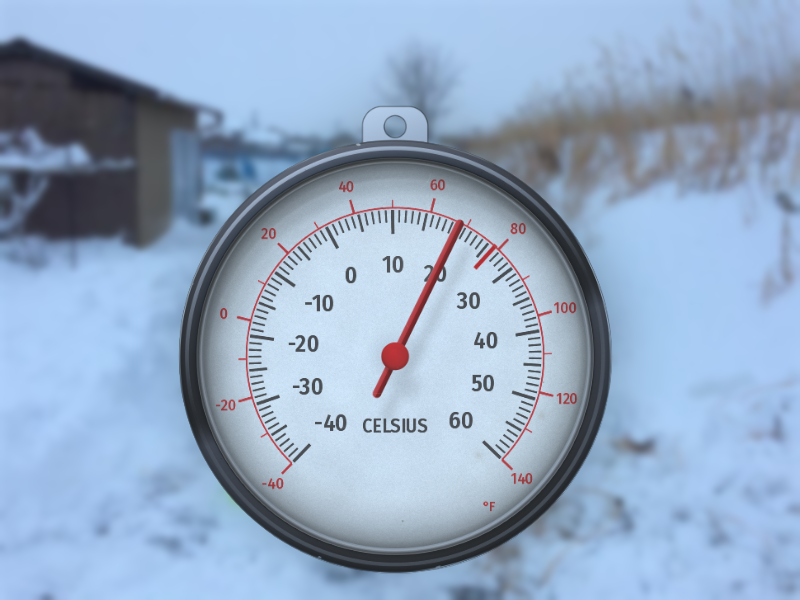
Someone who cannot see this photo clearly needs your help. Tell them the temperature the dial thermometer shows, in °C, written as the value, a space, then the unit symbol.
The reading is 20 °C
